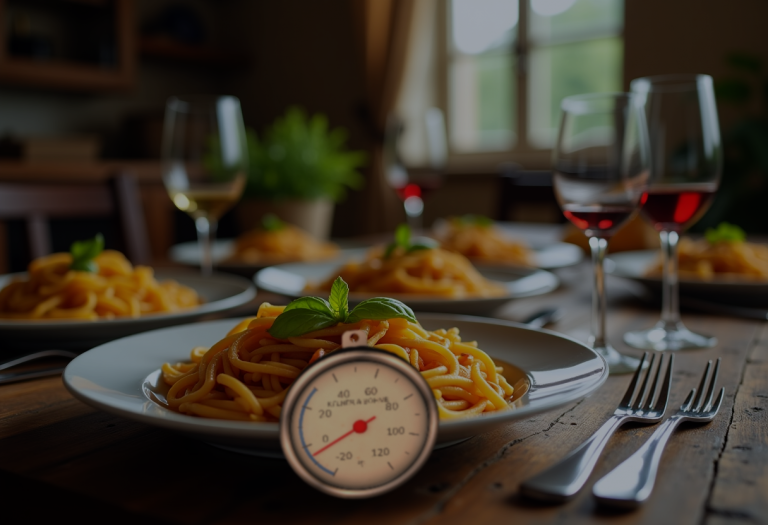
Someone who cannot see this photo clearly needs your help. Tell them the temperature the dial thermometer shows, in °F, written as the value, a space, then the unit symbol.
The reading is -5 °F
